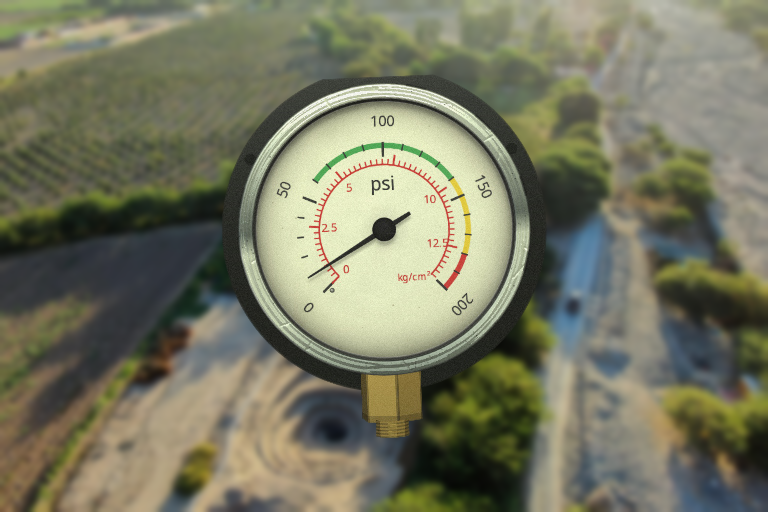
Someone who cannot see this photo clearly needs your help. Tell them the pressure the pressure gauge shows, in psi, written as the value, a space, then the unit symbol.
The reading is 10 psi
